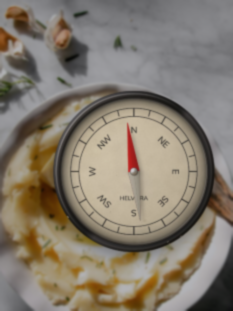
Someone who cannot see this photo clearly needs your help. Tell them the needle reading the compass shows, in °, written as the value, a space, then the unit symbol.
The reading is 352.5 °
